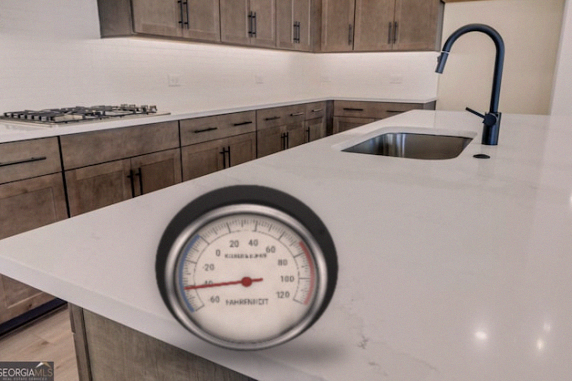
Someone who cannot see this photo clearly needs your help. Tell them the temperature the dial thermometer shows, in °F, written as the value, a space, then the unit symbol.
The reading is -40 °F
